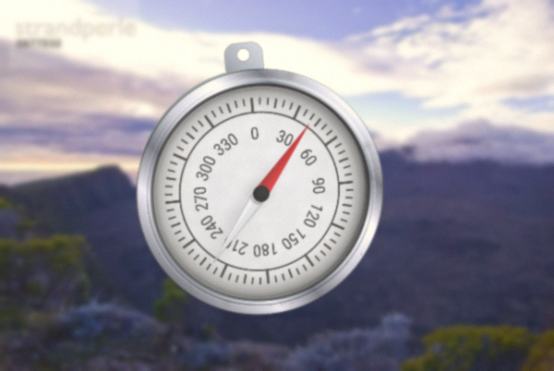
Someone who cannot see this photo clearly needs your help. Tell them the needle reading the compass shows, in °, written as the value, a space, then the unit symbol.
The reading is 40 °
